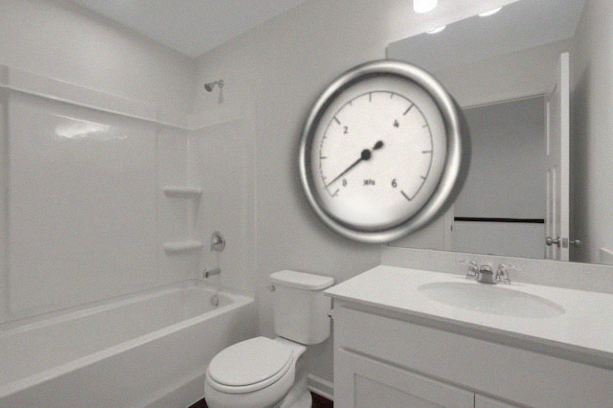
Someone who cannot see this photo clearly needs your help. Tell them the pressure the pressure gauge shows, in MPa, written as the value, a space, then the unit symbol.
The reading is 0.25 MPa
